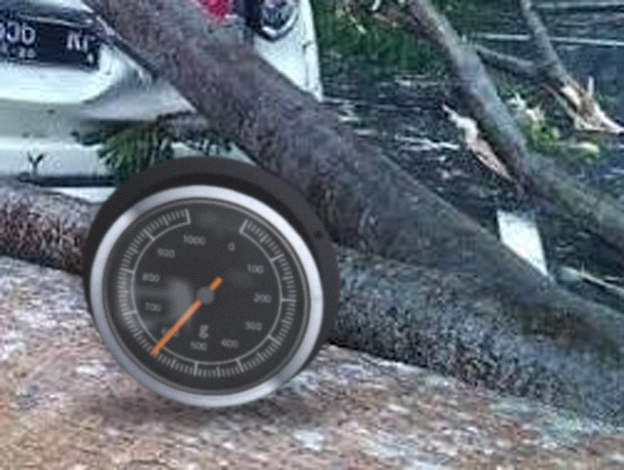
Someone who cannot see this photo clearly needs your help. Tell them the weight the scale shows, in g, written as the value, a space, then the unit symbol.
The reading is 600 g
